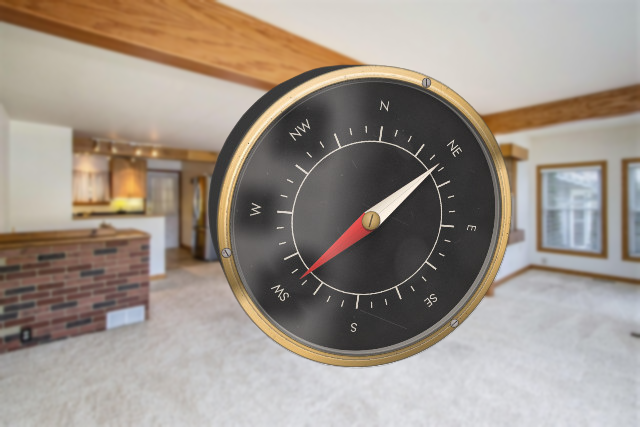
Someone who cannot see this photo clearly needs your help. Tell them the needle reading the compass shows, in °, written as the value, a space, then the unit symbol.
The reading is 225 °
